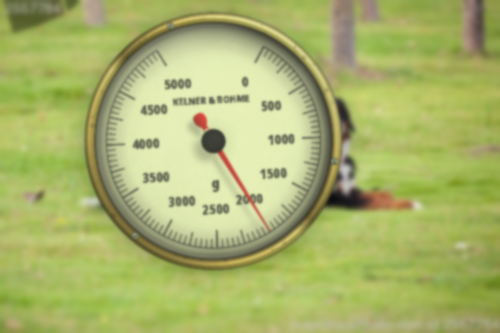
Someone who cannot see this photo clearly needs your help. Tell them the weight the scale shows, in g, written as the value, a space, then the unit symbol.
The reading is 2000 g
